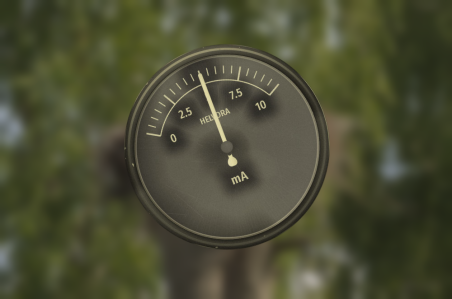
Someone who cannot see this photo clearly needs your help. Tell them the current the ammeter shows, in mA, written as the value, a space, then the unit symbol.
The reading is 5 mA
